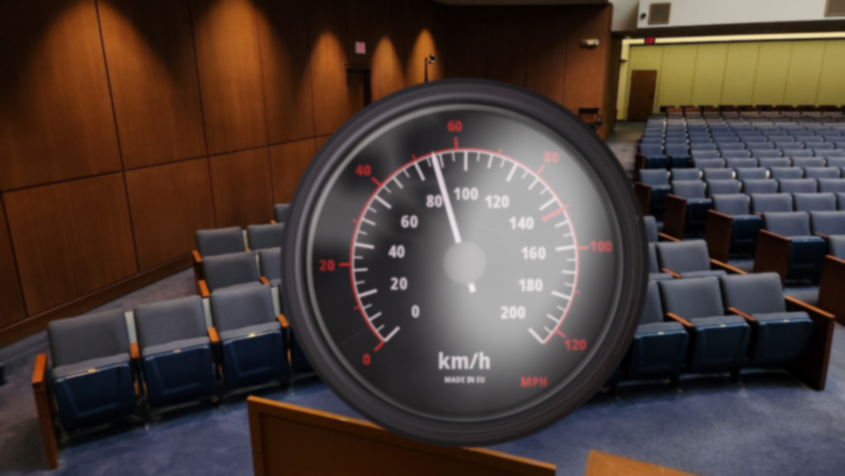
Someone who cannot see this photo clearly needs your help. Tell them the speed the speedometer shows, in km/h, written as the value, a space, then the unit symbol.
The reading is 87.5 km/h
